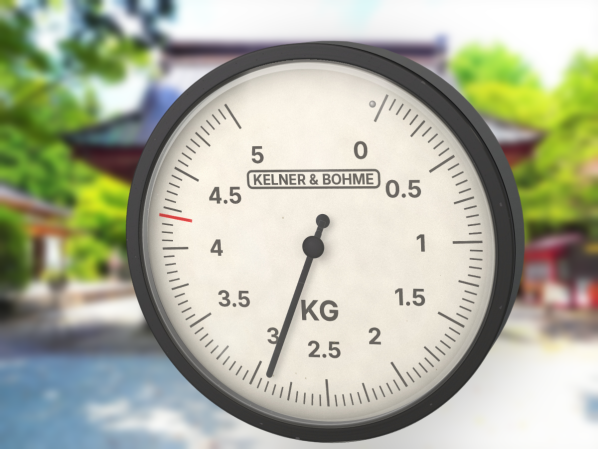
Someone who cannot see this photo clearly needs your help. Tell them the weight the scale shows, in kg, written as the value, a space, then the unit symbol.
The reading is 2.9 kg
